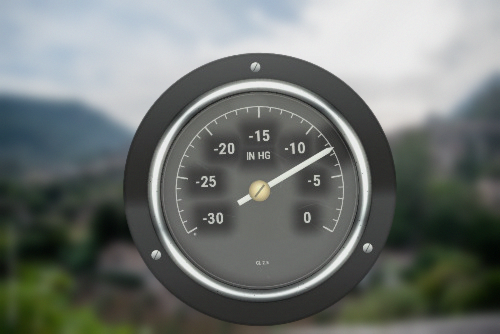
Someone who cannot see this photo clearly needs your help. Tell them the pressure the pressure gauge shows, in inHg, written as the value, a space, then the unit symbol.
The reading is -7.5 inHg
